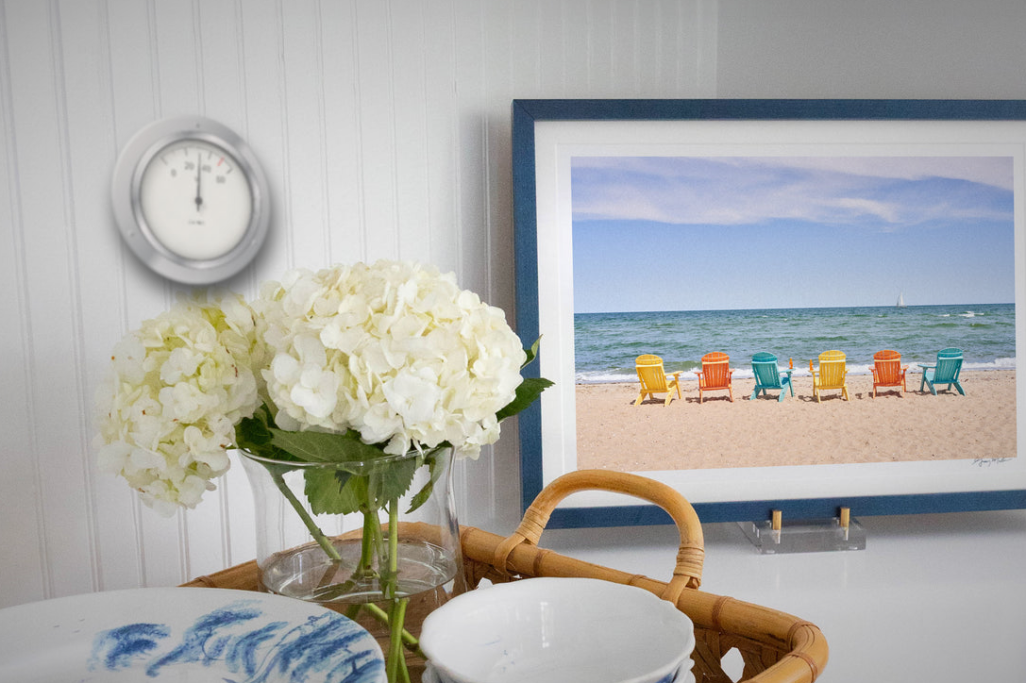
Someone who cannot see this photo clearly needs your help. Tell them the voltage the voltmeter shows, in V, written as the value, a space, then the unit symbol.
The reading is 30 V
